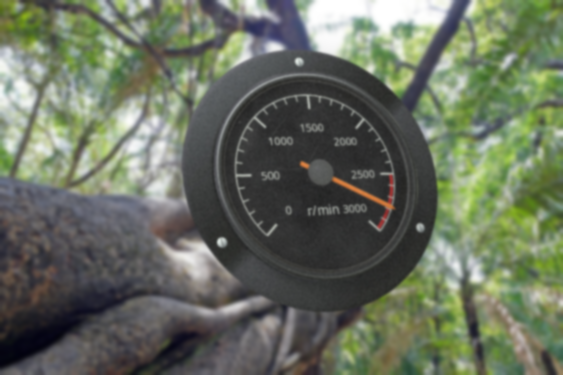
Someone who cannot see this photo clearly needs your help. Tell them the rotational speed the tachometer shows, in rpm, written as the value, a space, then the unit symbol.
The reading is 2800 rpm
